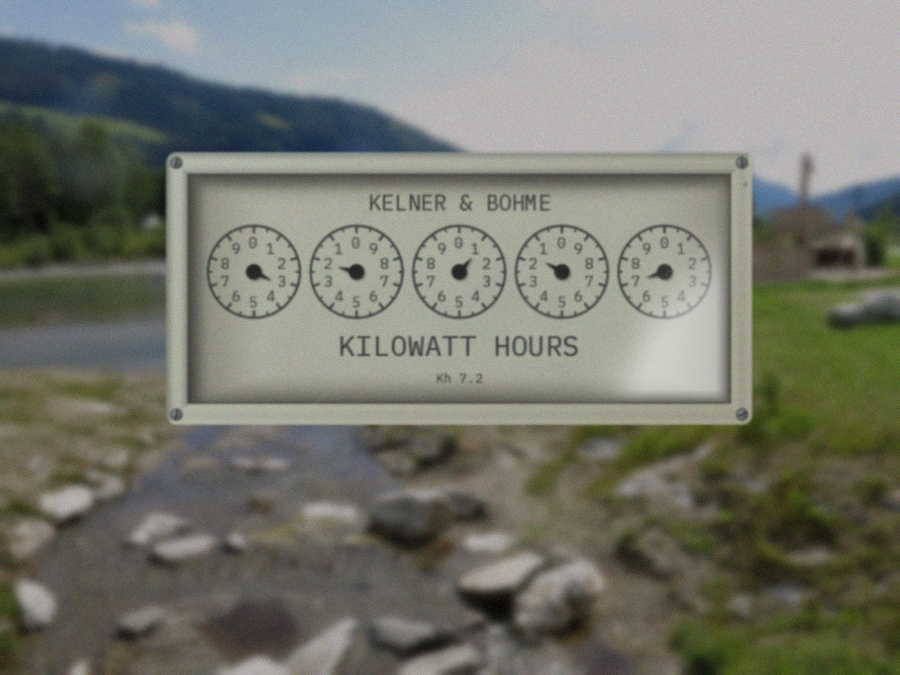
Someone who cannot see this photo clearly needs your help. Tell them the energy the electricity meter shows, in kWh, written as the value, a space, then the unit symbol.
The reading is 32117 kWh
